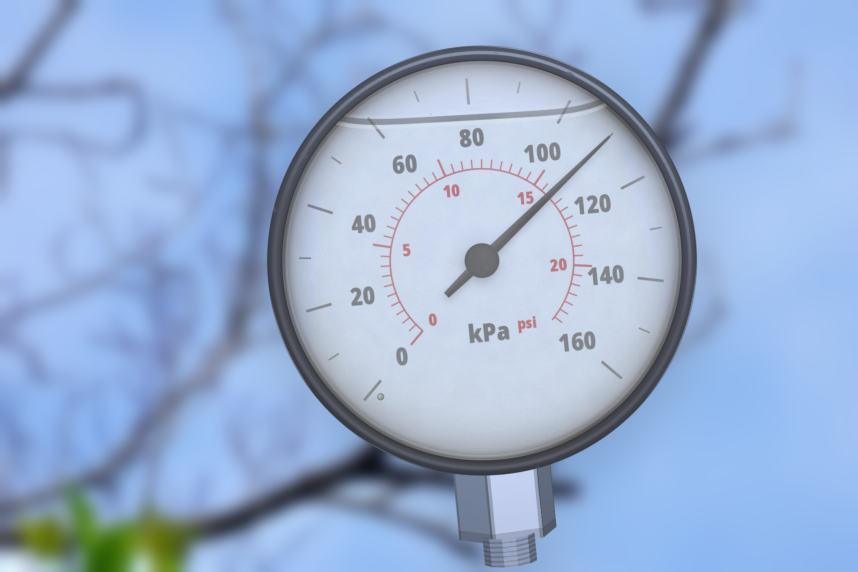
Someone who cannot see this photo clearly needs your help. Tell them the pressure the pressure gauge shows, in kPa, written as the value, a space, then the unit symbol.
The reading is 110 kPa
